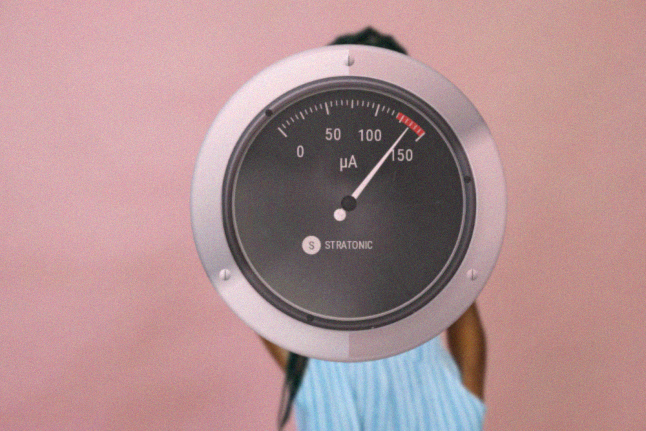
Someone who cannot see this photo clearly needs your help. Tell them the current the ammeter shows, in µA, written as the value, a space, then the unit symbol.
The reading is 135 µA
